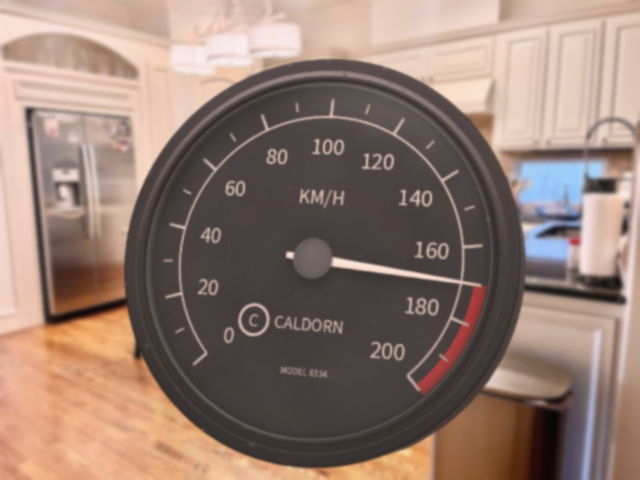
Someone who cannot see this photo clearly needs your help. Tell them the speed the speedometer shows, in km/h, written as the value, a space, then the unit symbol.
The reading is 170 km/h
